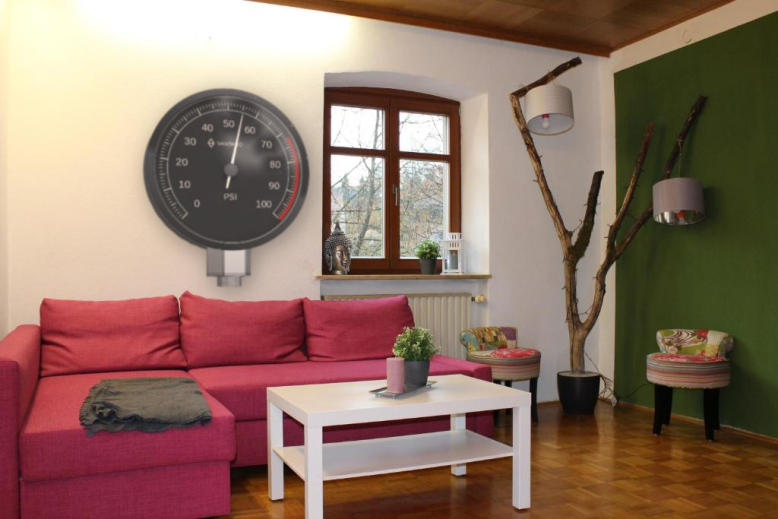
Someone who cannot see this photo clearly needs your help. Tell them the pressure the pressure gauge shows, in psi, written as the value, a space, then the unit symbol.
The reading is 55 psi
